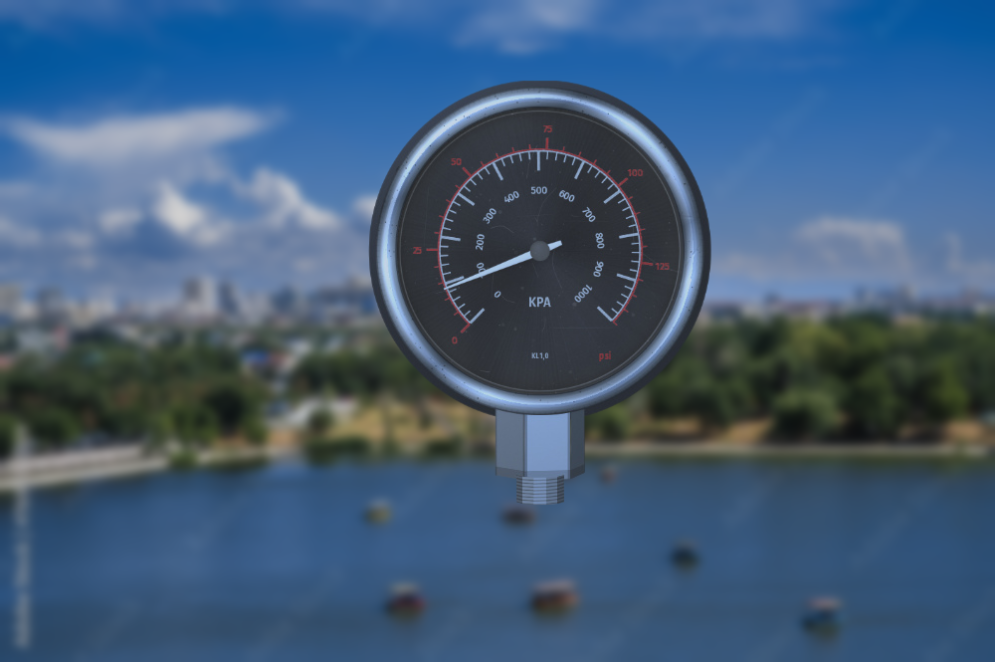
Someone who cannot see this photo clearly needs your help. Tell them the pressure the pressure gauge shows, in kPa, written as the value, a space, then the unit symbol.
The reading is 90 kPa
